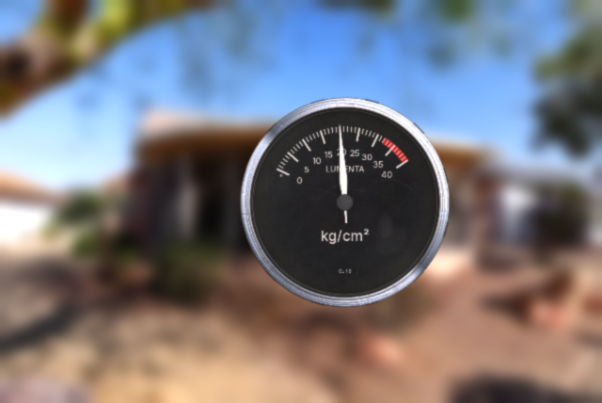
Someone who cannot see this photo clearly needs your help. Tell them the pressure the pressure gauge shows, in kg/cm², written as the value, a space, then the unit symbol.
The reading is 20 kg/cm²
